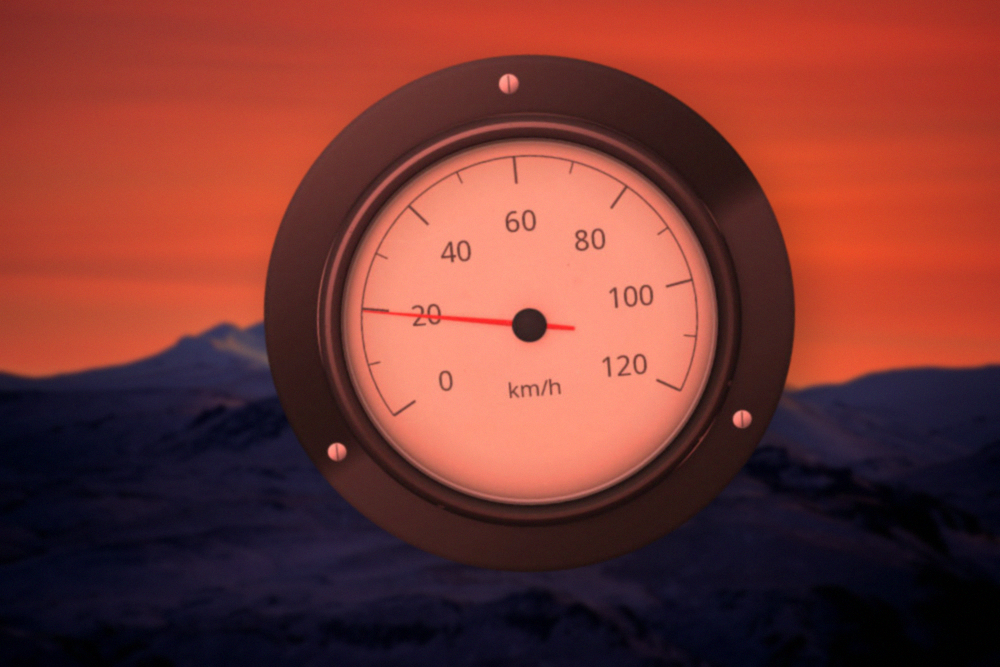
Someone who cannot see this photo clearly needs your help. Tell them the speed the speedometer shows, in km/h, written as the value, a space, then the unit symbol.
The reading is 20 km/h
